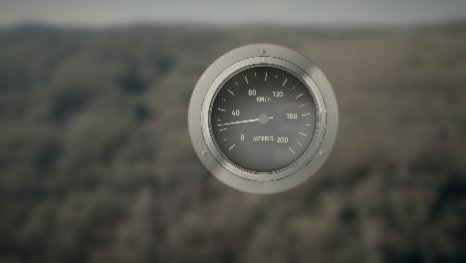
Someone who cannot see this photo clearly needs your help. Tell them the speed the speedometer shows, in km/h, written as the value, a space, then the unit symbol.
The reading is 25 km/h
